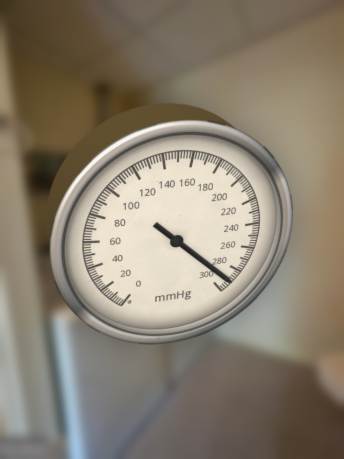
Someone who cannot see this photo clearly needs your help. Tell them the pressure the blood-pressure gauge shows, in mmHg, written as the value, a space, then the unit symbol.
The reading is 290 mmHg
